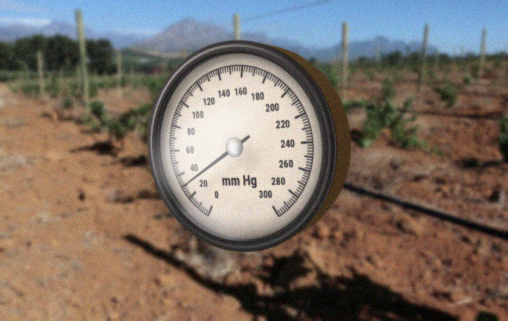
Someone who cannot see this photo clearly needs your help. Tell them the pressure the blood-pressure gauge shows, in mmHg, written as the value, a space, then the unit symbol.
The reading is 30 mmHg
